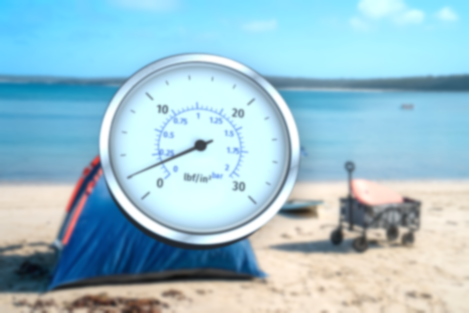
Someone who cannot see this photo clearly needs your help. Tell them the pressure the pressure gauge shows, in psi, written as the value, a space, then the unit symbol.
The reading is 2 psi
